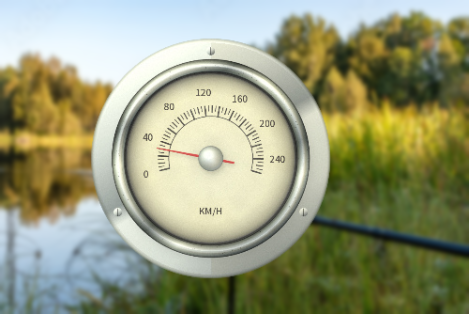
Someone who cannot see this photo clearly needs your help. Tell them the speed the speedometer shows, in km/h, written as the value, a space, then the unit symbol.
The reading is 30 km/h
